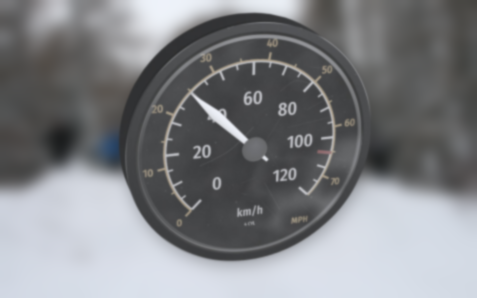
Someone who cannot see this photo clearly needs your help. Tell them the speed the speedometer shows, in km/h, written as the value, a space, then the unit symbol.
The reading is 40 km/h
